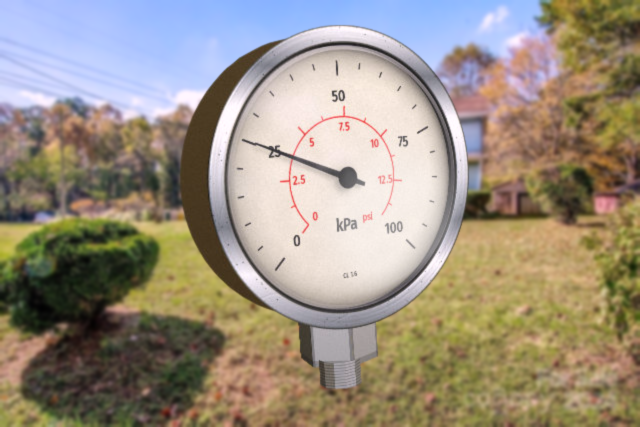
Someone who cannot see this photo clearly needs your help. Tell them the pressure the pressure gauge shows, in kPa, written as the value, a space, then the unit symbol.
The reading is 25 kPa
